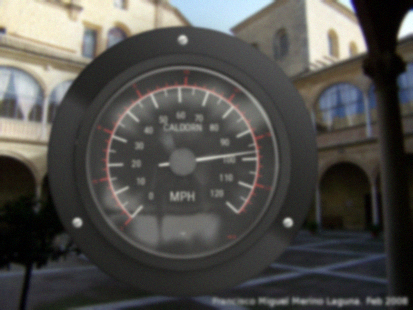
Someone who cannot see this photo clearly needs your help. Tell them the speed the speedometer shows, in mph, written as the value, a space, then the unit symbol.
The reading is 97.5 mph
